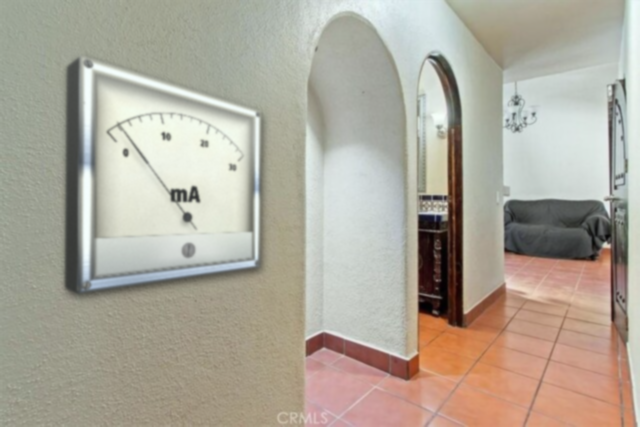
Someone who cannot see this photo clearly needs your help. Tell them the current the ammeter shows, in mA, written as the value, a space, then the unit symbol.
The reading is 2 mA
